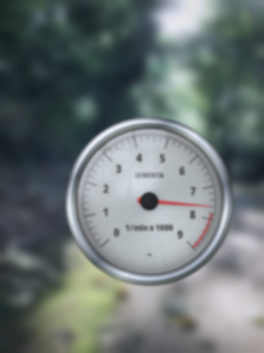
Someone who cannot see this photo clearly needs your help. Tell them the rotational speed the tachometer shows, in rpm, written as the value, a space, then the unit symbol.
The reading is 7600 rpm
